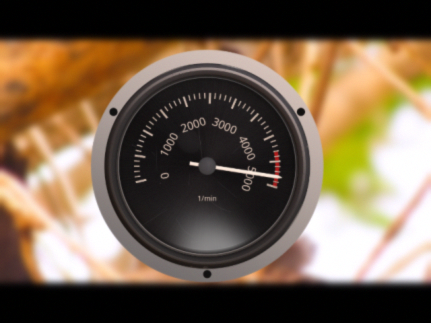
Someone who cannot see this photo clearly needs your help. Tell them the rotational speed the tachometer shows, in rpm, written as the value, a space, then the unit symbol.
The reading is 4800 rpm
